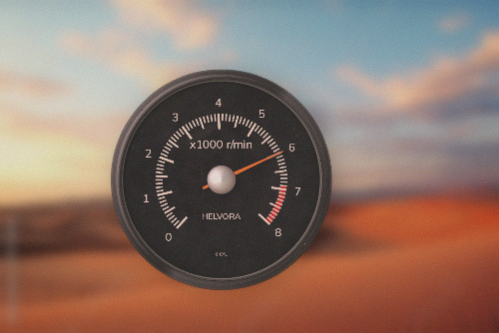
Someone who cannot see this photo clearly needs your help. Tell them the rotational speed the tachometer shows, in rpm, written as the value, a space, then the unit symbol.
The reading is 6000 rpm
